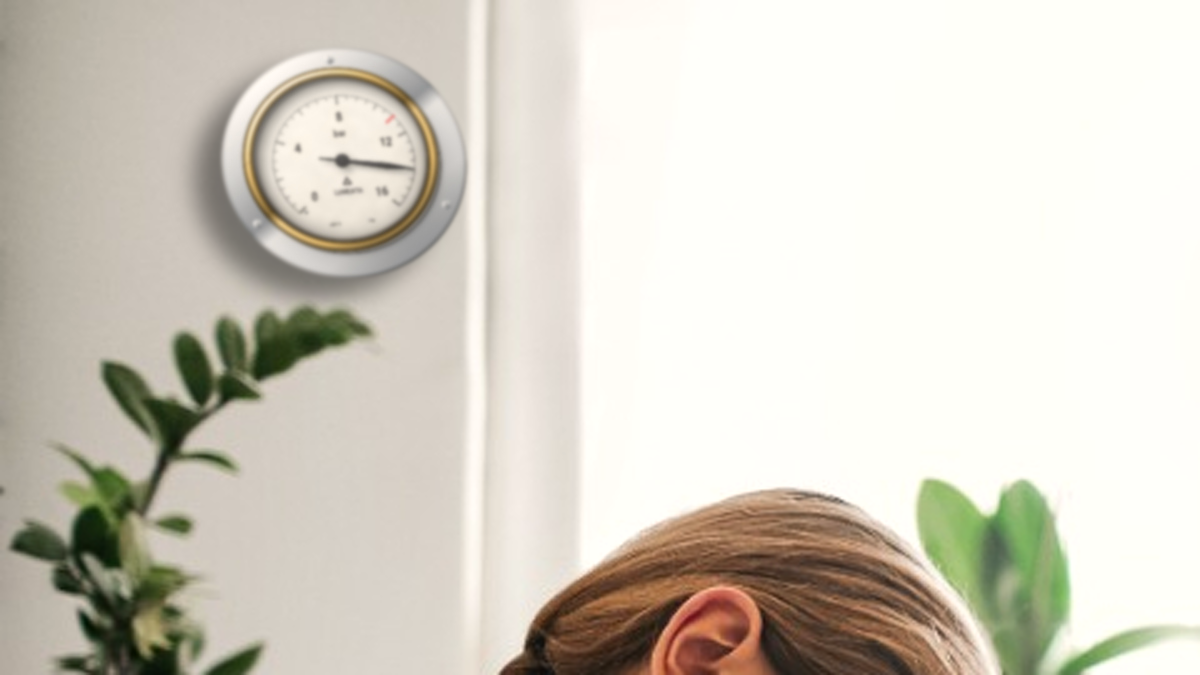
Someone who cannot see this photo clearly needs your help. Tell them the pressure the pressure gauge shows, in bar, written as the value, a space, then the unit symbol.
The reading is 14 bar
